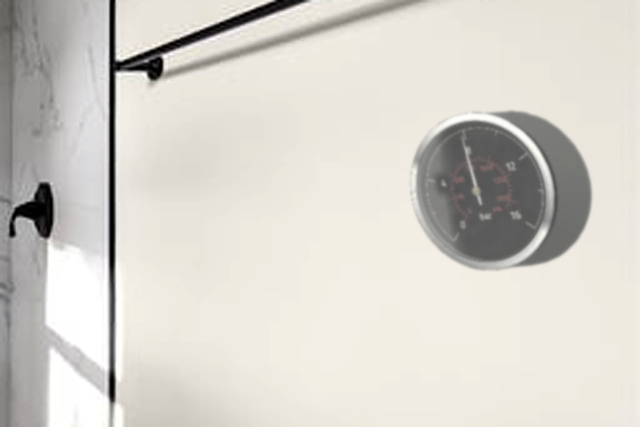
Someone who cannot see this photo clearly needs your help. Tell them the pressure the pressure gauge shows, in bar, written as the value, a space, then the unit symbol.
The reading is 8 bar
